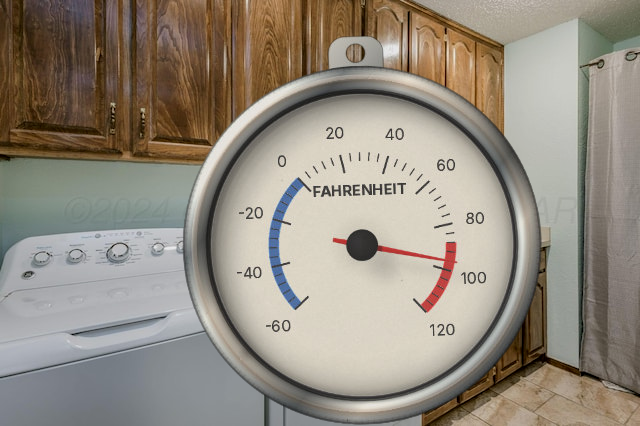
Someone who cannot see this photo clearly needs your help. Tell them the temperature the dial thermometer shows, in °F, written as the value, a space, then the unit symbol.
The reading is 96 °F
